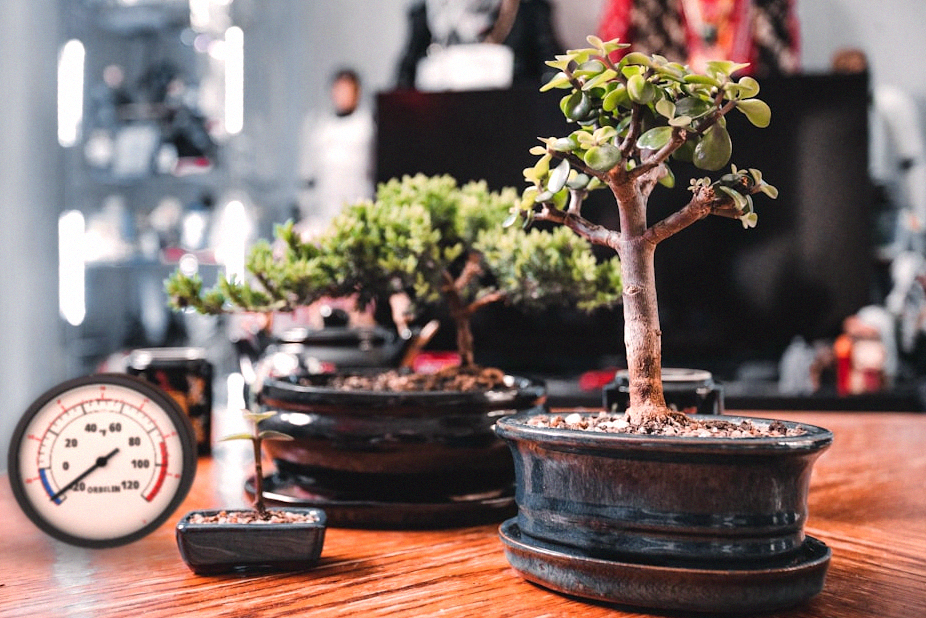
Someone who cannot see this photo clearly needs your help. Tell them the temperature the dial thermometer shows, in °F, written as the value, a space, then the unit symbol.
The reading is -16 °F
